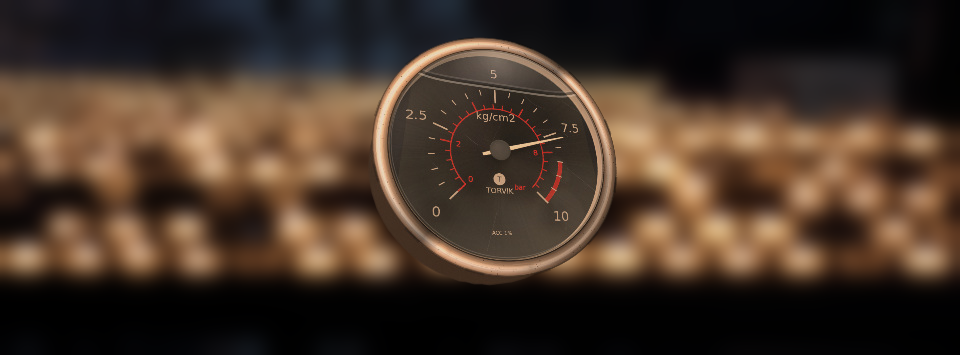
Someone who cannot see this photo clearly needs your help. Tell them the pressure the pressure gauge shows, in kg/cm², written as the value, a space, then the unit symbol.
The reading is 7.75 kg/cm²
